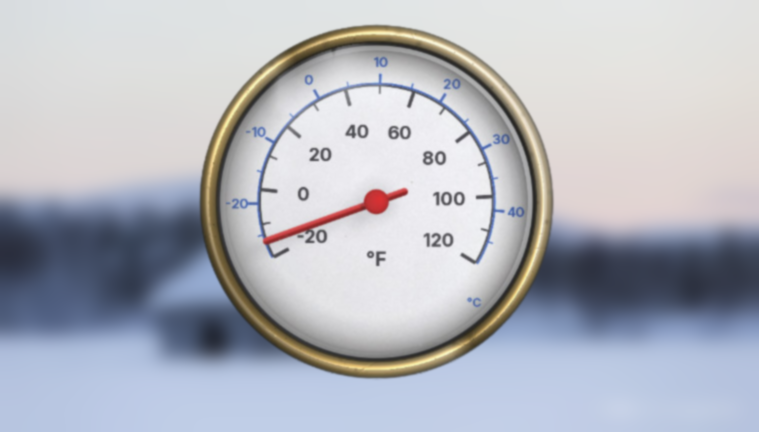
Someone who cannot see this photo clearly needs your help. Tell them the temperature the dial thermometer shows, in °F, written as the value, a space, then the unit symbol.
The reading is -15 °F
